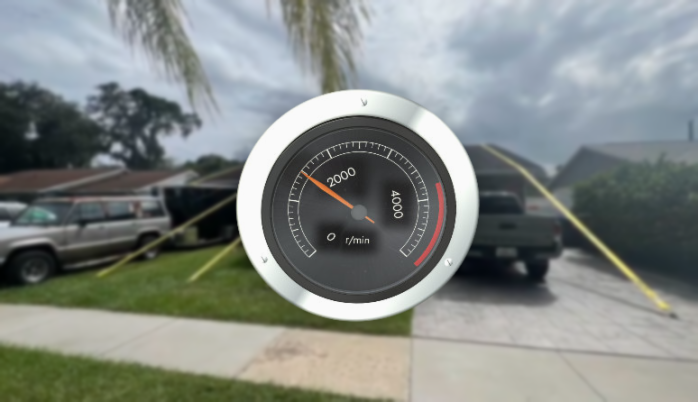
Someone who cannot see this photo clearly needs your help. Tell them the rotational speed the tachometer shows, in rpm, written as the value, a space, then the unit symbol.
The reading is 1500 rpm
